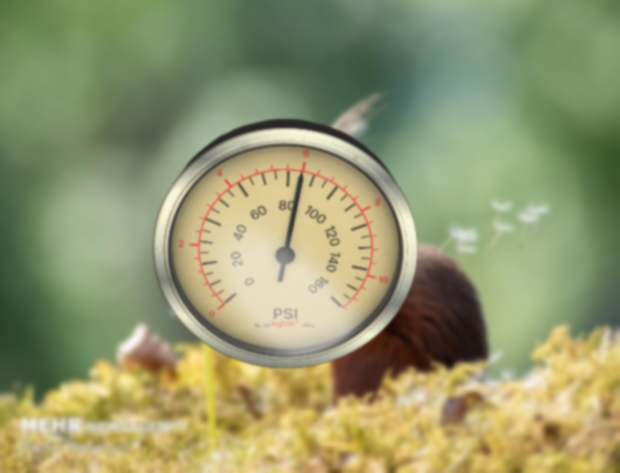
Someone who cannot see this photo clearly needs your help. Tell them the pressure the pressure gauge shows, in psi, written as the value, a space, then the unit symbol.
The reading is 85 psi
